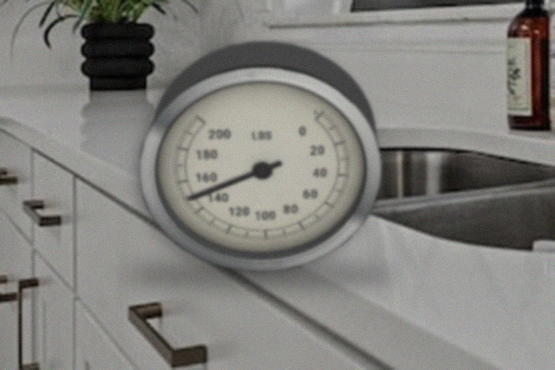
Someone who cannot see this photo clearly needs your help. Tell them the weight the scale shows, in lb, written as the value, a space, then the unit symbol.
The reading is 150 lb
